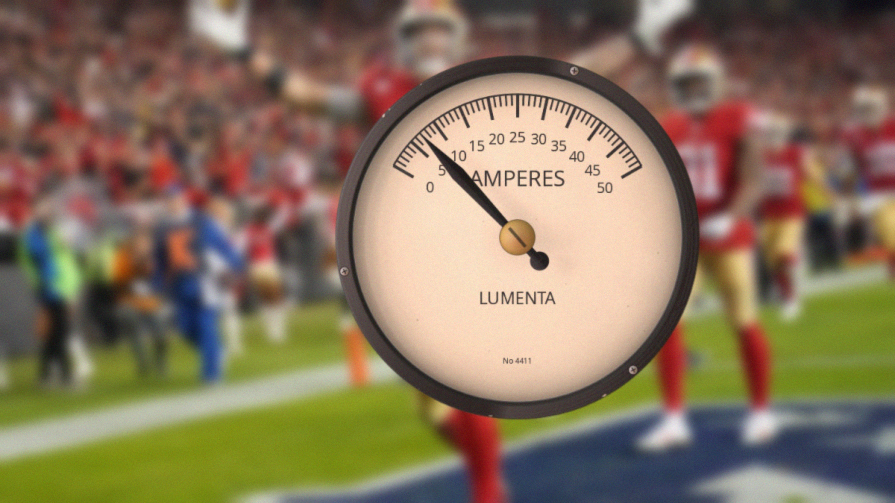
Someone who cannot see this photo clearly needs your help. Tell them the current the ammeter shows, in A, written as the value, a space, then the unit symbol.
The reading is 7 A
